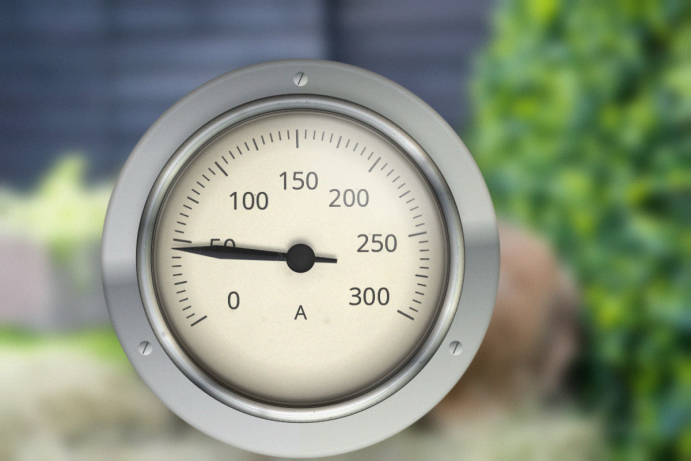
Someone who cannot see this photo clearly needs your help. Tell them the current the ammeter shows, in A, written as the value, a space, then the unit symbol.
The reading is 45 A
